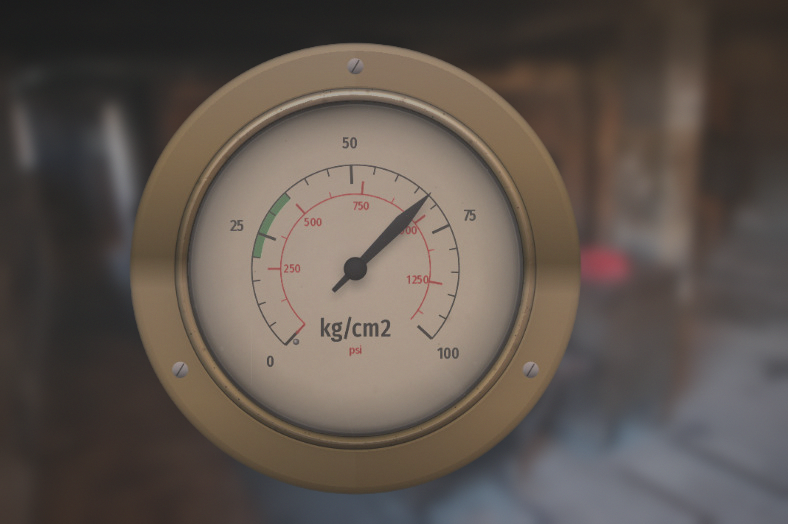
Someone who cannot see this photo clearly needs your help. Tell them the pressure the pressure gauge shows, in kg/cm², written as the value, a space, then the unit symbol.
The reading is 67.5 kg/cm²
